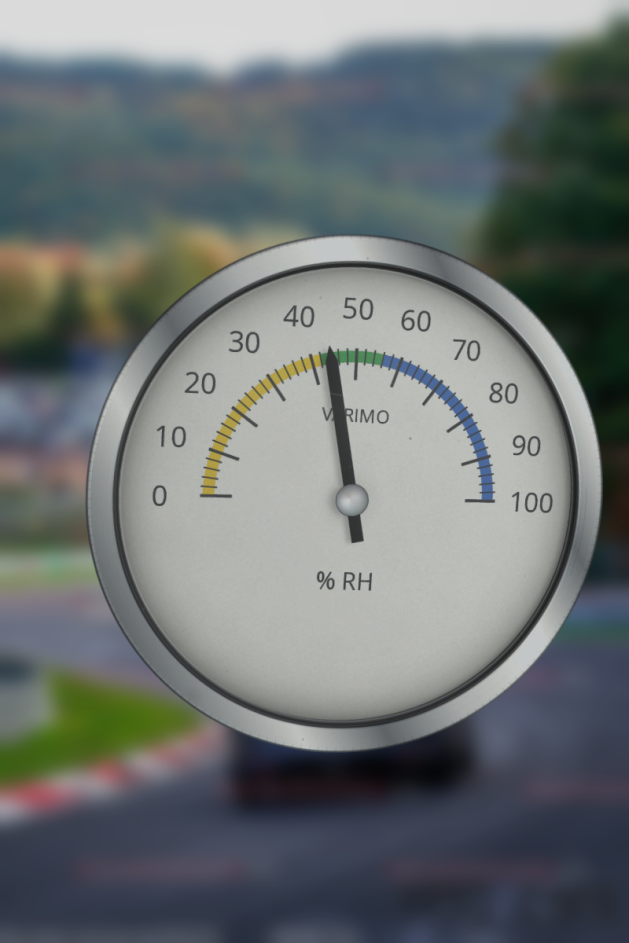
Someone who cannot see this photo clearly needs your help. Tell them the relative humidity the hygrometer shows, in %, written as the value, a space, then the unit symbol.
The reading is 44 %
